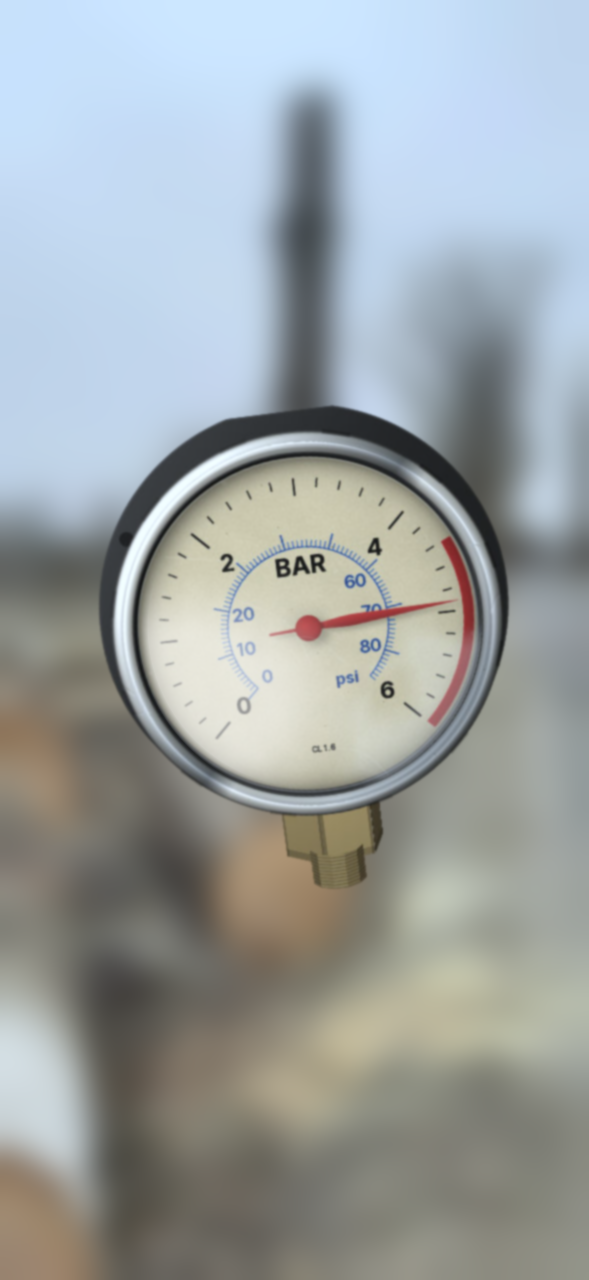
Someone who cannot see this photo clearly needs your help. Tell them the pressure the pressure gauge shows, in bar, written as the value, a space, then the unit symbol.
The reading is 4.9 bar
